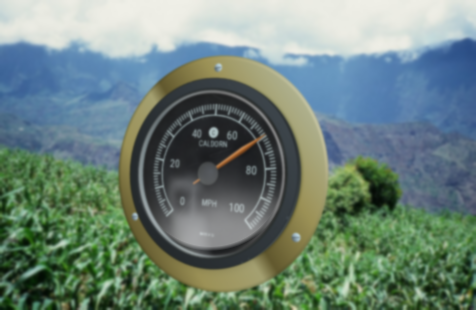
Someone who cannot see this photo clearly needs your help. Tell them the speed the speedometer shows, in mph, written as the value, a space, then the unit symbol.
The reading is 70 mph
